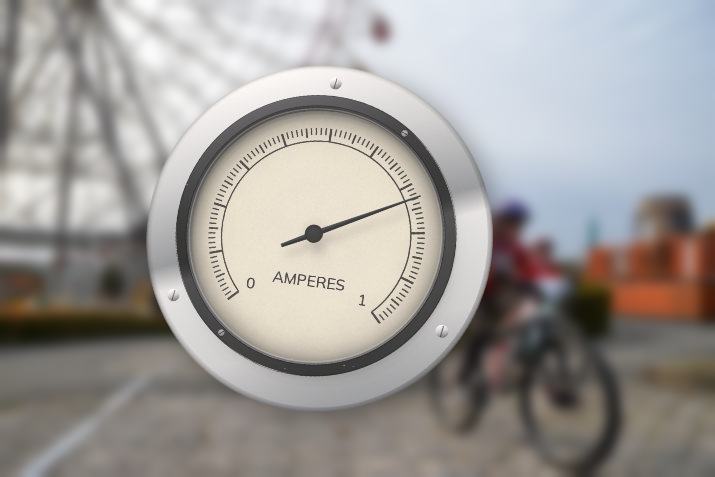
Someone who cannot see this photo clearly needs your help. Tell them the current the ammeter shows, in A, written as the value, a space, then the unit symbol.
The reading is 0.73 A
